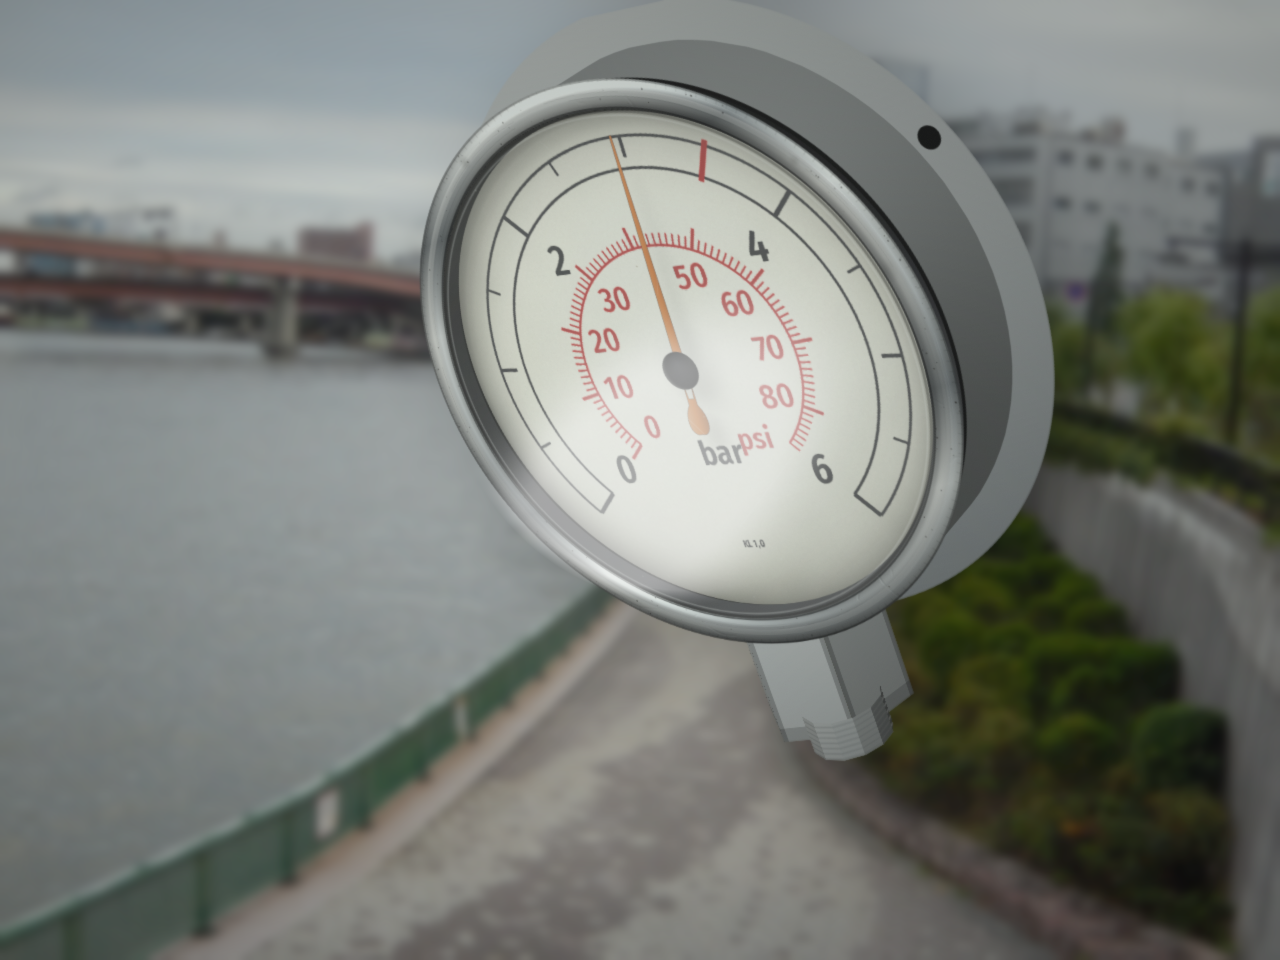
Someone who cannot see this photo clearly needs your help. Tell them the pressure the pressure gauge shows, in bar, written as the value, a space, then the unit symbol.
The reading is 3 bar
